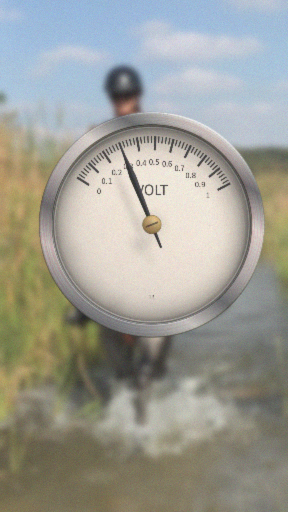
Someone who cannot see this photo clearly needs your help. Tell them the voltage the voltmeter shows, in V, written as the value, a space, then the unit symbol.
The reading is 0.3 V
